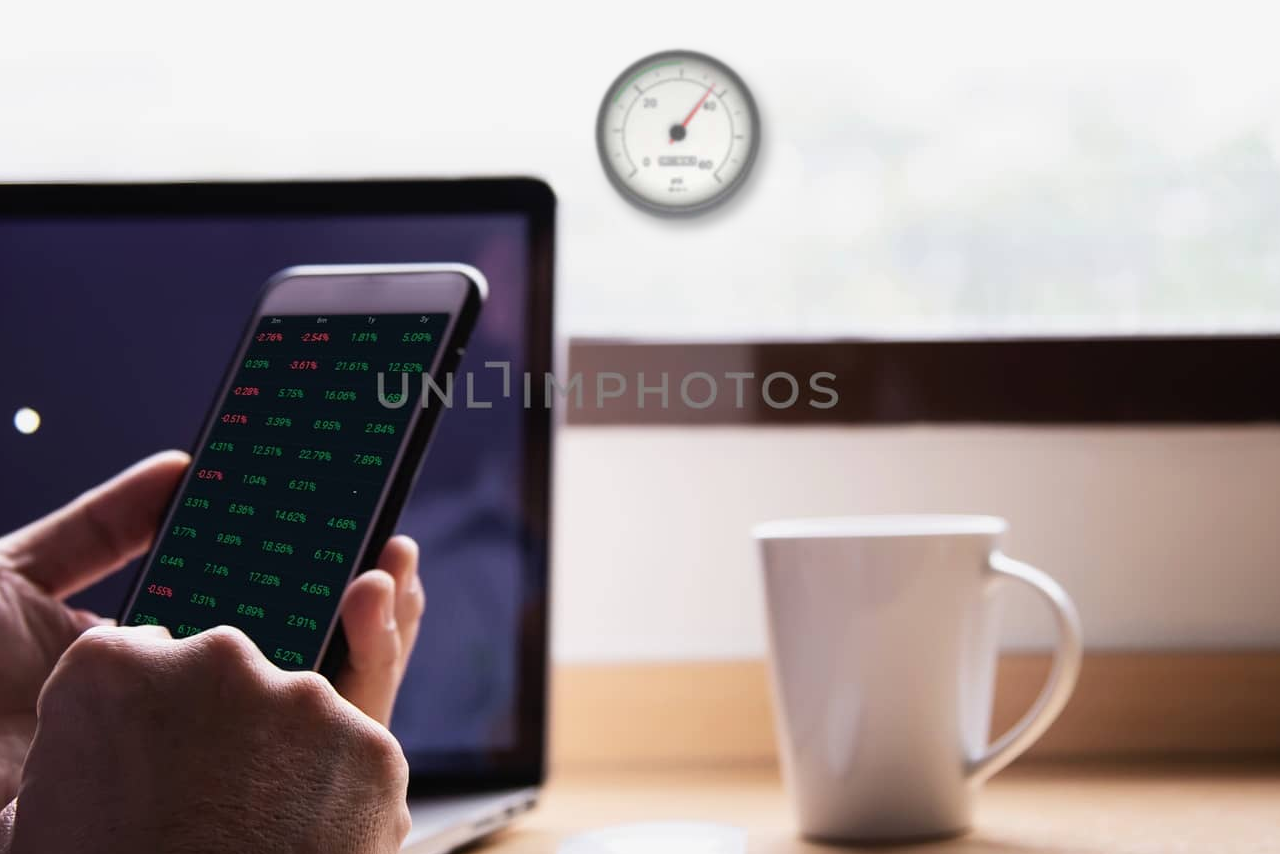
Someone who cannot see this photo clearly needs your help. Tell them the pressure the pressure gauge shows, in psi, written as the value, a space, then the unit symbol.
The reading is 37.5 psi
